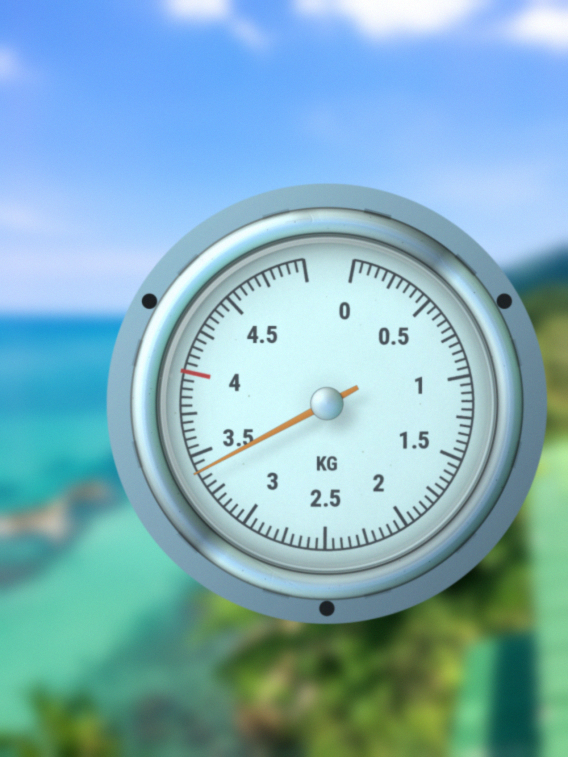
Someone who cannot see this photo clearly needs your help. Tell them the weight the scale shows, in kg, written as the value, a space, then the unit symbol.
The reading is 3.4 kg
